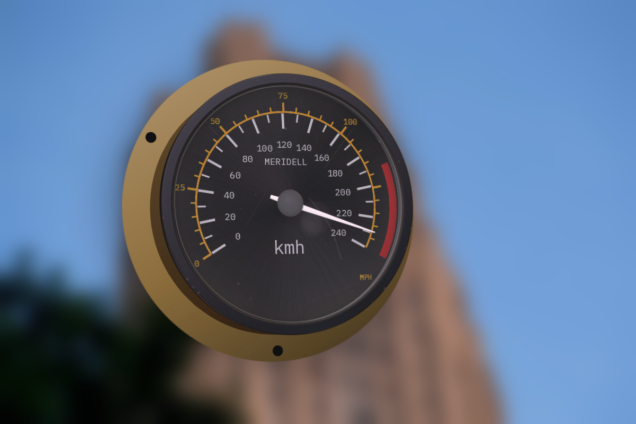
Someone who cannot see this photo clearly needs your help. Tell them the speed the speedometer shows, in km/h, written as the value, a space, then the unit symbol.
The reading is 230 km/h
